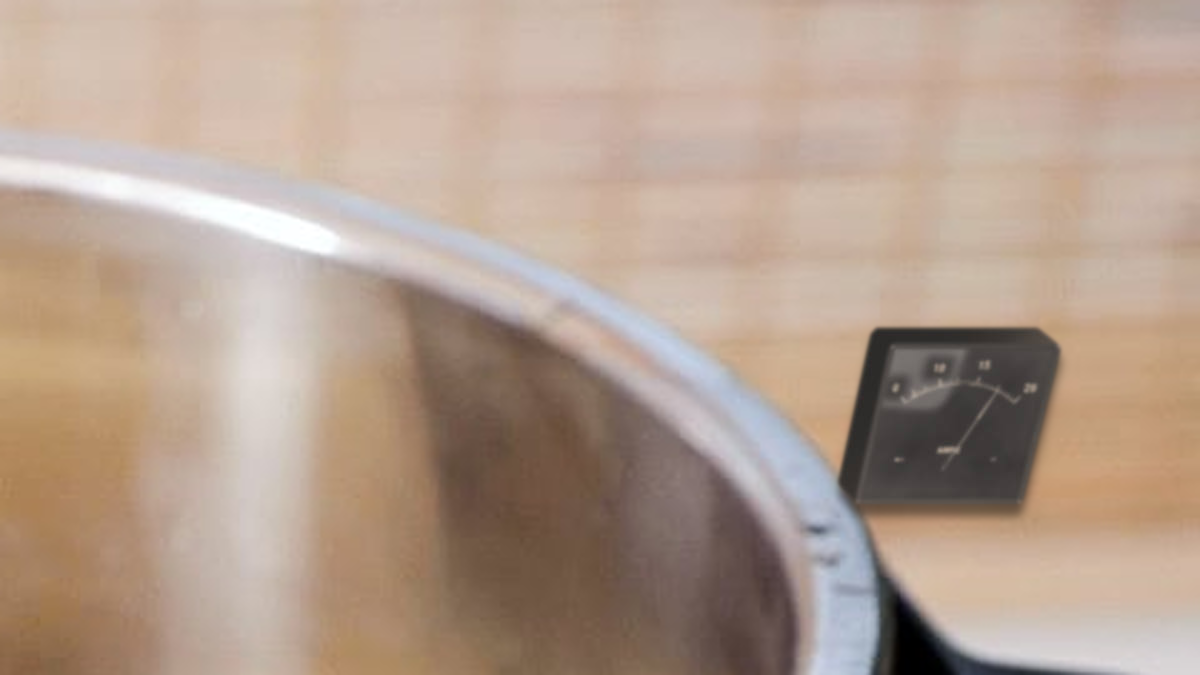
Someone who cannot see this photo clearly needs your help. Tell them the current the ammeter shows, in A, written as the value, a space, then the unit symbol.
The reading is 17.5 A
